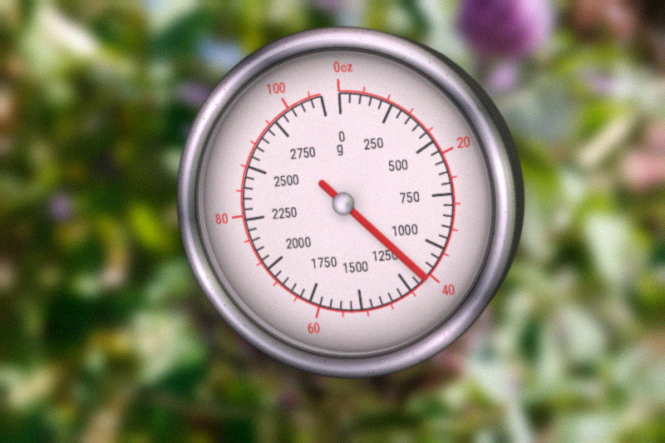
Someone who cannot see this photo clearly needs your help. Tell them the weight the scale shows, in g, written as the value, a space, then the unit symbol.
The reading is 1150 g
